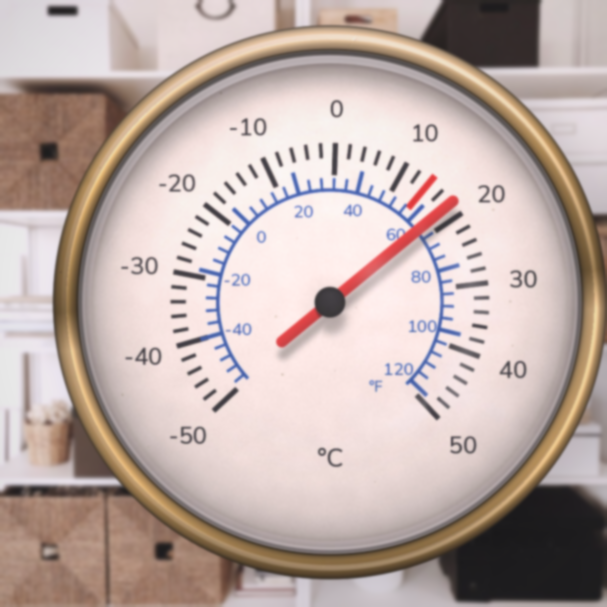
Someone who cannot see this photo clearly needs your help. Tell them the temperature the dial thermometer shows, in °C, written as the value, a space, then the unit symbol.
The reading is 18 °C
